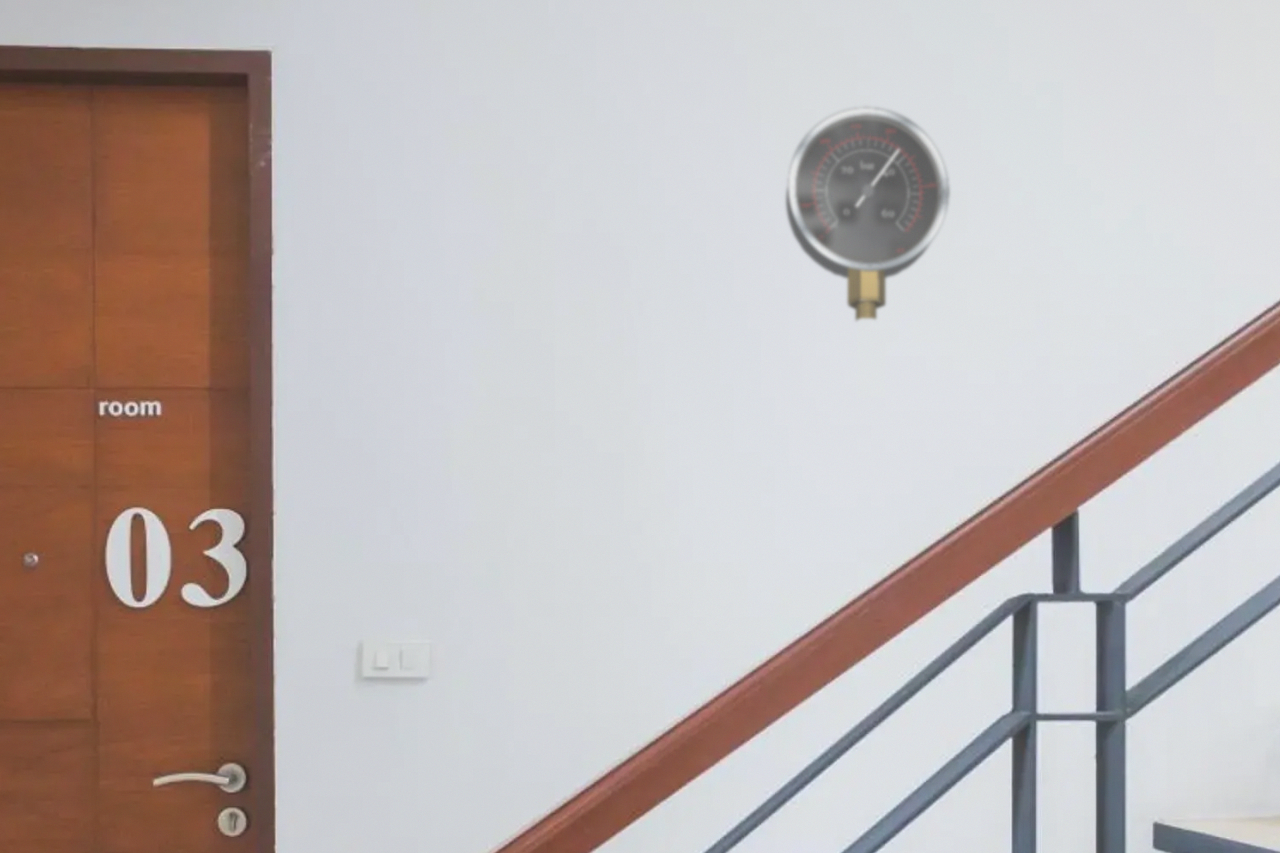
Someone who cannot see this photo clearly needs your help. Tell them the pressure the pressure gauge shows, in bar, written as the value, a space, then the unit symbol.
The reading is 38 bar
